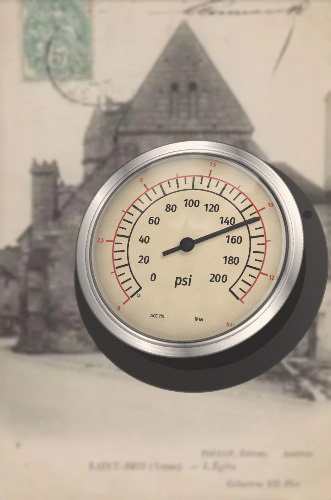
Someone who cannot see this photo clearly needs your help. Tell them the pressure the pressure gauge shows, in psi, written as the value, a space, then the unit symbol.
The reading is 150 psi
